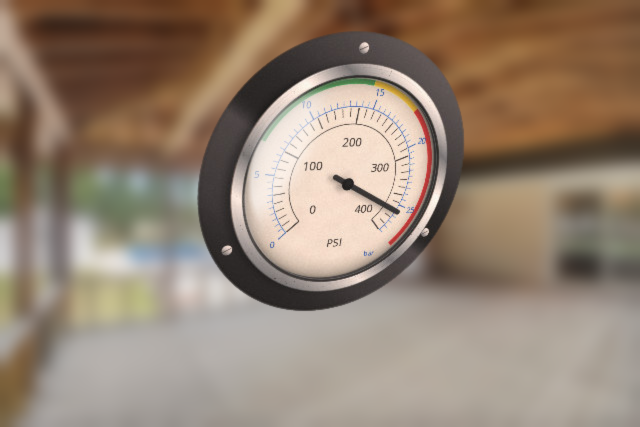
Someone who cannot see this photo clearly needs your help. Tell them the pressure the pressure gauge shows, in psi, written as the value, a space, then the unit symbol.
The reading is 370 psi
